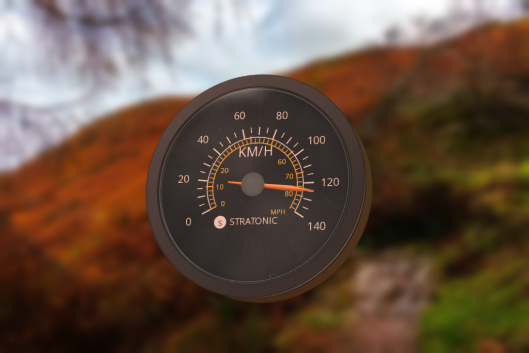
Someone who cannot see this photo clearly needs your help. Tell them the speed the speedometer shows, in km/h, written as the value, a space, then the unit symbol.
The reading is 125 km/h
